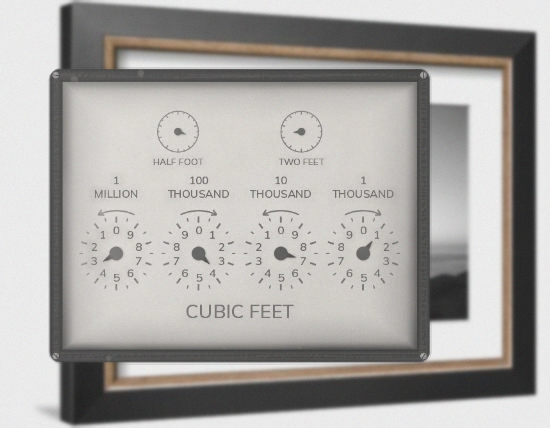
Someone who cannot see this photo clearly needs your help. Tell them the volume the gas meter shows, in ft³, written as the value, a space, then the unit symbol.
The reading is 337100 ft³
